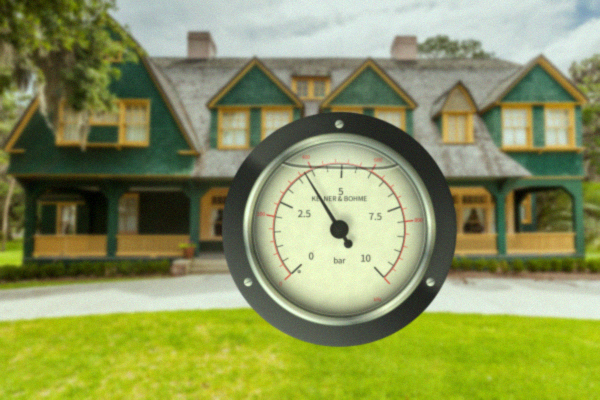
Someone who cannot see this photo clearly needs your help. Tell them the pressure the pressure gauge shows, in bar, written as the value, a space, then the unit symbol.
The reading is 3.75 bar
